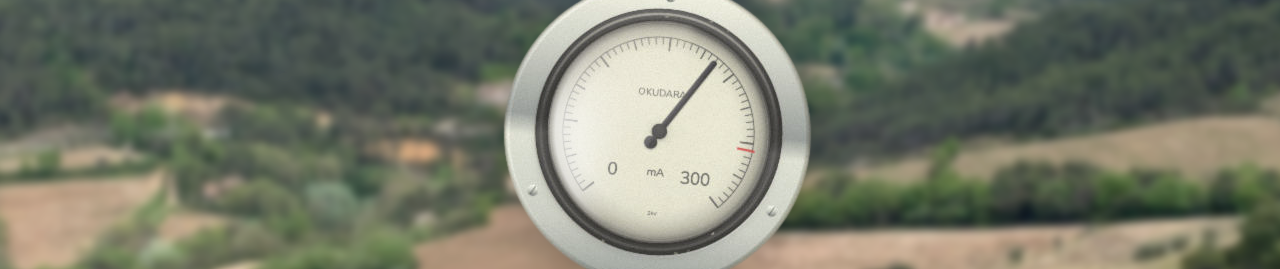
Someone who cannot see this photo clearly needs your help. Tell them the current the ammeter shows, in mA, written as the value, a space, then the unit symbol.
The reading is 185 mA
